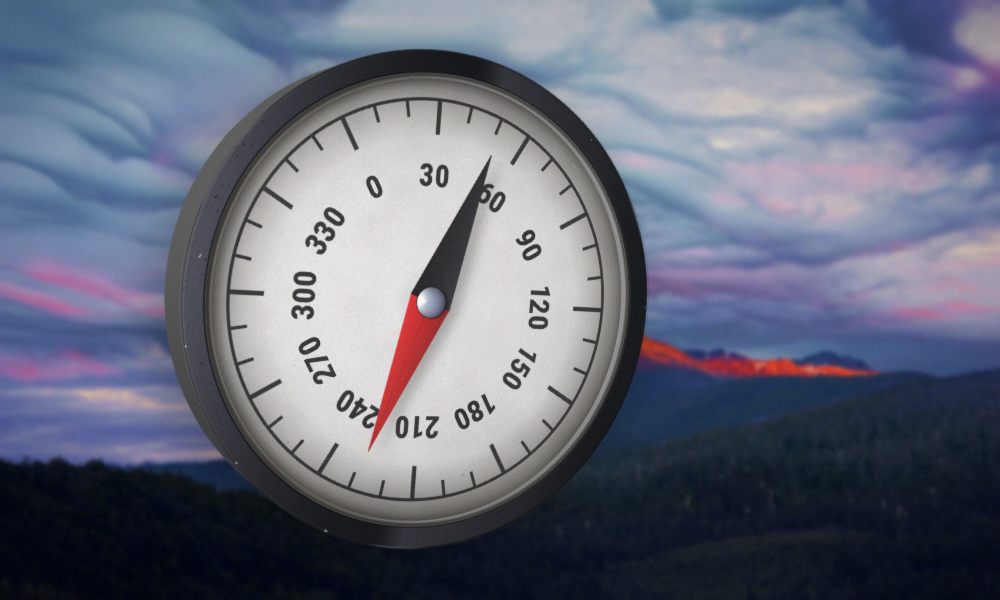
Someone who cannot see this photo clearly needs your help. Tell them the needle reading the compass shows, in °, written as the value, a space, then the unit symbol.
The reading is 230 °
